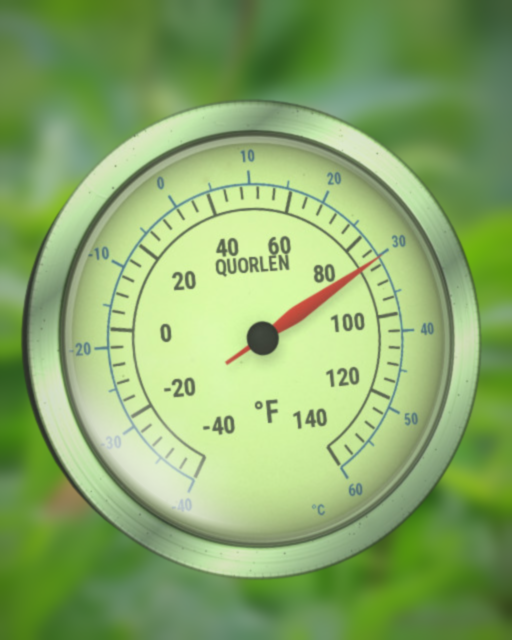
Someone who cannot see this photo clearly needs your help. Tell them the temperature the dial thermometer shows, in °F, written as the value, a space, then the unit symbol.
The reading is 86 °F
